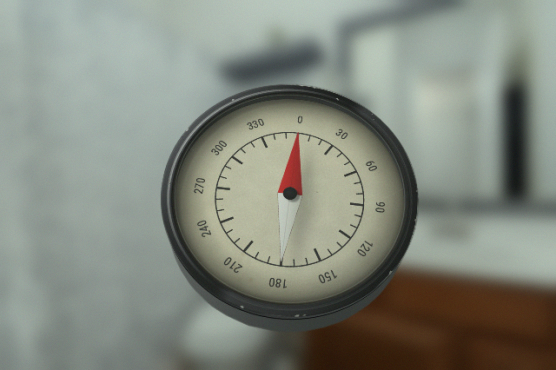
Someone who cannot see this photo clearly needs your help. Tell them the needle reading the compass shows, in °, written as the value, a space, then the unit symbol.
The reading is 0 °
